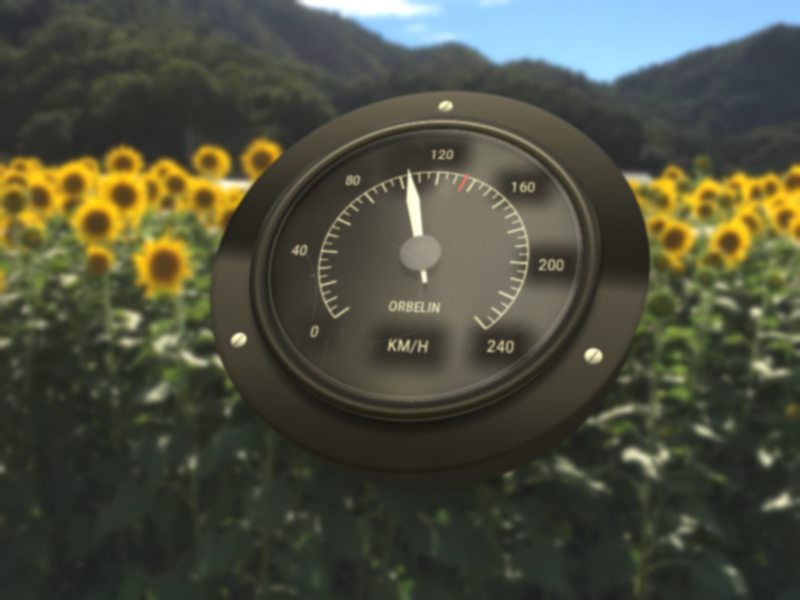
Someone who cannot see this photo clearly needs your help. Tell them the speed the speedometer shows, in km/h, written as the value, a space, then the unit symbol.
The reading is 105 km/h
